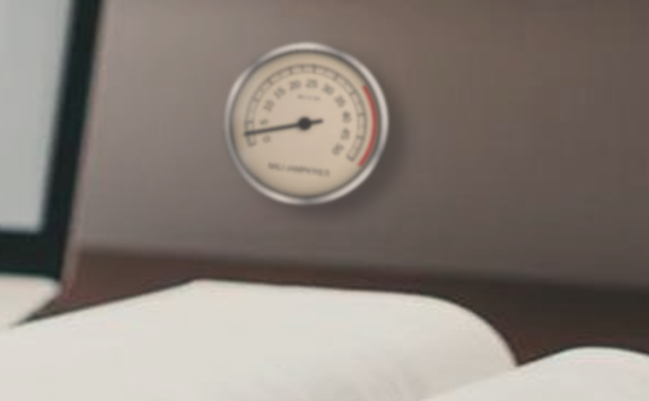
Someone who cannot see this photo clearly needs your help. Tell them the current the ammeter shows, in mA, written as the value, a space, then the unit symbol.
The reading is 2.5 mA
